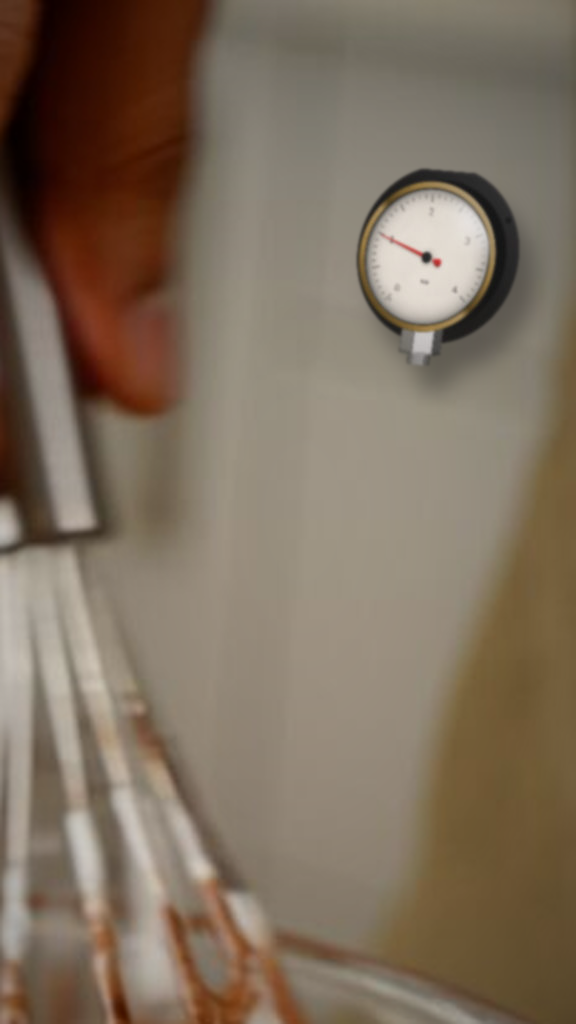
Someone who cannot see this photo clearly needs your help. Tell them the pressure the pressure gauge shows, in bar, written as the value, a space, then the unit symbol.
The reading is 1 bar
